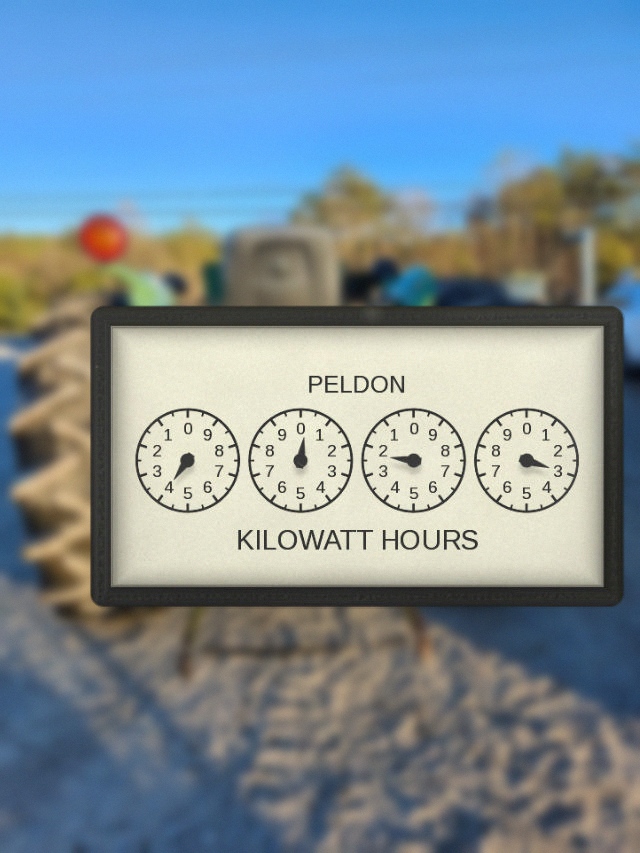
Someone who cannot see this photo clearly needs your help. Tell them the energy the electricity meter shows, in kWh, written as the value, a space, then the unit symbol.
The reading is 4023 kWh
